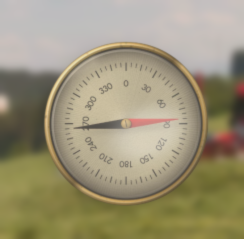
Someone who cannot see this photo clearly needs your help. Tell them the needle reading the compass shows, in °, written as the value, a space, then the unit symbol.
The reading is 85 °
